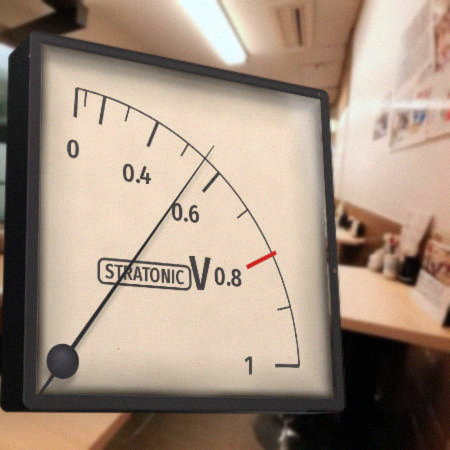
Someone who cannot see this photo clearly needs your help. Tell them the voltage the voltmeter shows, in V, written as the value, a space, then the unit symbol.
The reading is 0.55 V
